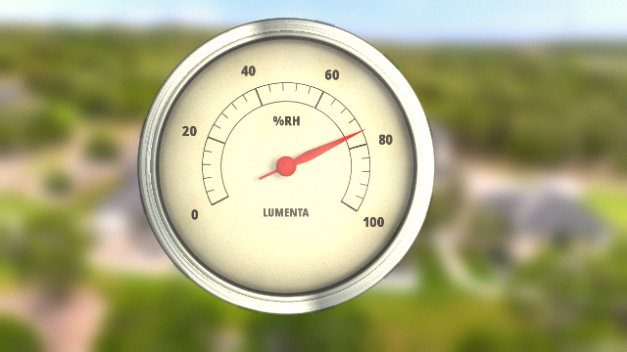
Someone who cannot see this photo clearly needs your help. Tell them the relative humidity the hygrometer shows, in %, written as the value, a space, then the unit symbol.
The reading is 76 %
